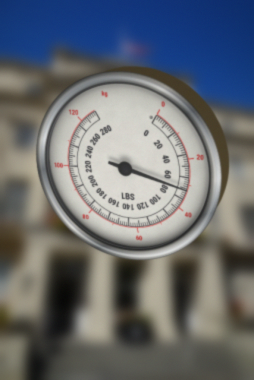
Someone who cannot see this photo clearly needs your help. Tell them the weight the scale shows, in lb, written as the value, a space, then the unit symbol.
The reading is 70 lb
